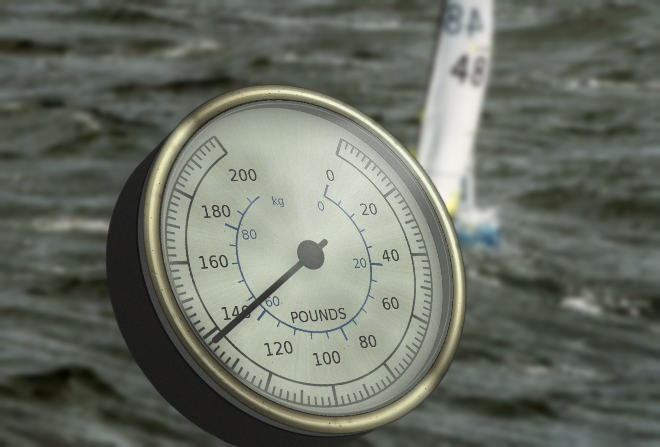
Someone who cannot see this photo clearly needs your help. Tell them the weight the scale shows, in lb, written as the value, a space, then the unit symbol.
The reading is 138 lb
